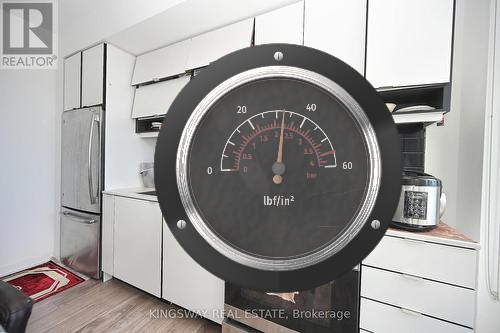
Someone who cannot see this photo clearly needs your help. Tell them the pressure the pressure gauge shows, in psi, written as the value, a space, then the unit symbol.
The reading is 32.5 psi
